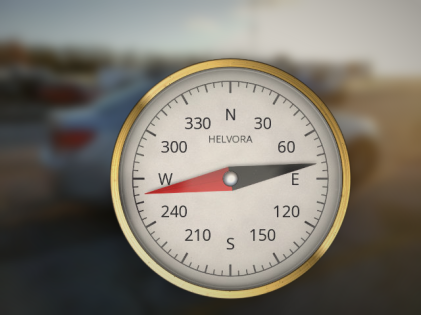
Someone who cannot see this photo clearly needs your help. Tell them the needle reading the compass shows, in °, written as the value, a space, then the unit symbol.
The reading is 260 °
